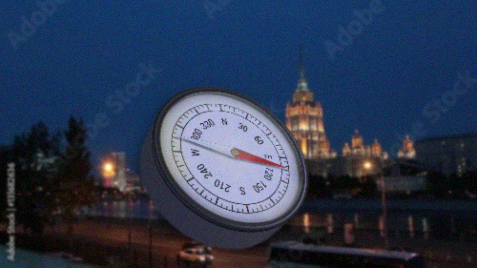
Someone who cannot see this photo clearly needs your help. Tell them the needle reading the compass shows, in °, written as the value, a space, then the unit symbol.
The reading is 105 °
